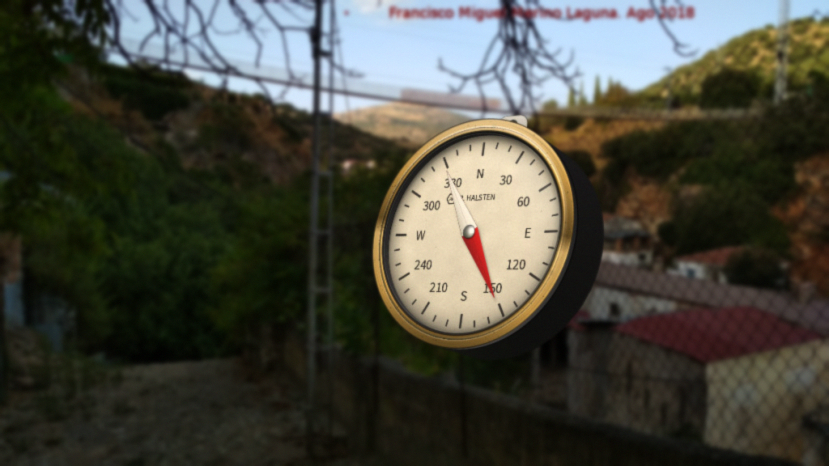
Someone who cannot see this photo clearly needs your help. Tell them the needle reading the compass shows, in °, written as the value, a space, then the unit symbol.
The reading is 150 °
